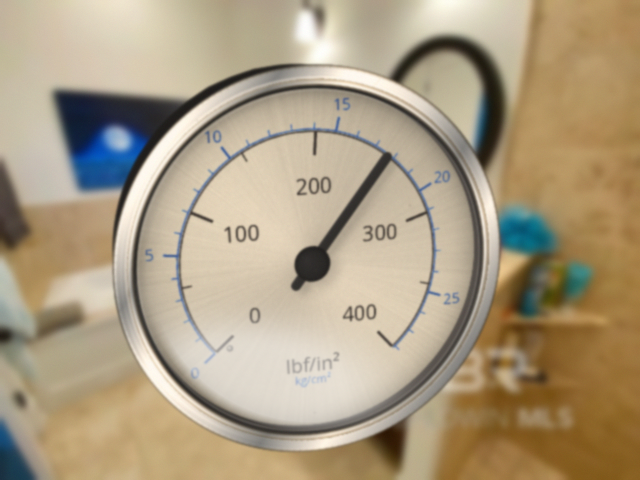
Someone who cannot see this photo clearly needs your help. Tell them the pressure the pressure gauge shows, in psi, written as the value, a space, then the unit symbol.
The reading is 250 psi
